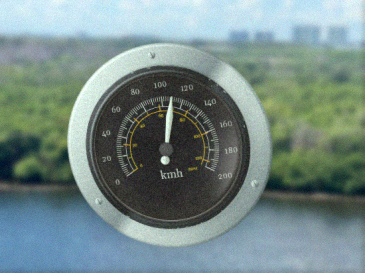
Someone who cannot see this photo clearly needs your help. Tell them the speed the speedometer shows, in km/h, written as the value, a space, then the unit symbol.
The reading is 110 km/h
